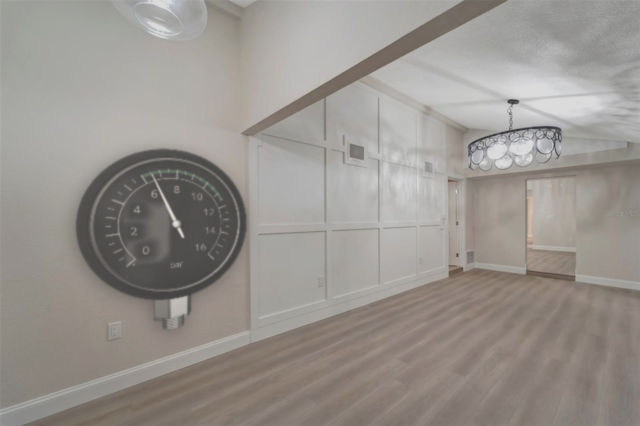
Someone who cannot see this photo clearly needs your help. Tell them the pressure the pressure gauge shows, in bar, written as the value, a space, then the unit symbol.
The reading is 6.5 bar
